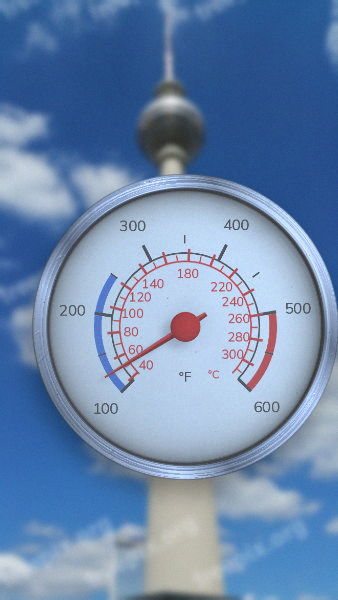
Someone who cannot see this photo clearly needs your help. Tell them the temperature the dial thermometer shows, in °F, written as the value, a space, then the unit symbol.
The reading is 125 °F
